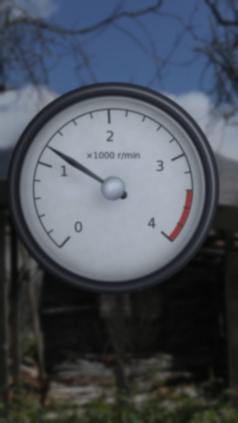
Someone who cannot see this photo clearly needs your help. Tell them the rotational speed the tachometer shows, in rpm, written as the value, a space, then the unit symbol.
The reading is 1200 rpm
